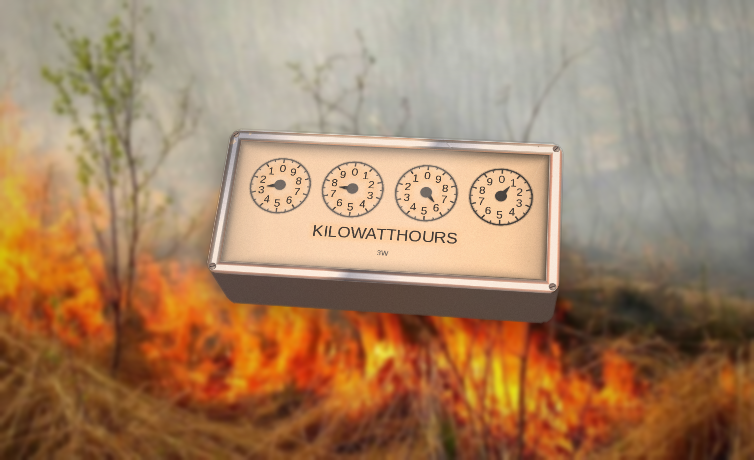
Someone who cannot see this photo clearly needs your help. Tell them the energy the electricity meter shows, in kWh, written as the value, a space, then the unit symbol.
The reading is 2761 kWh
